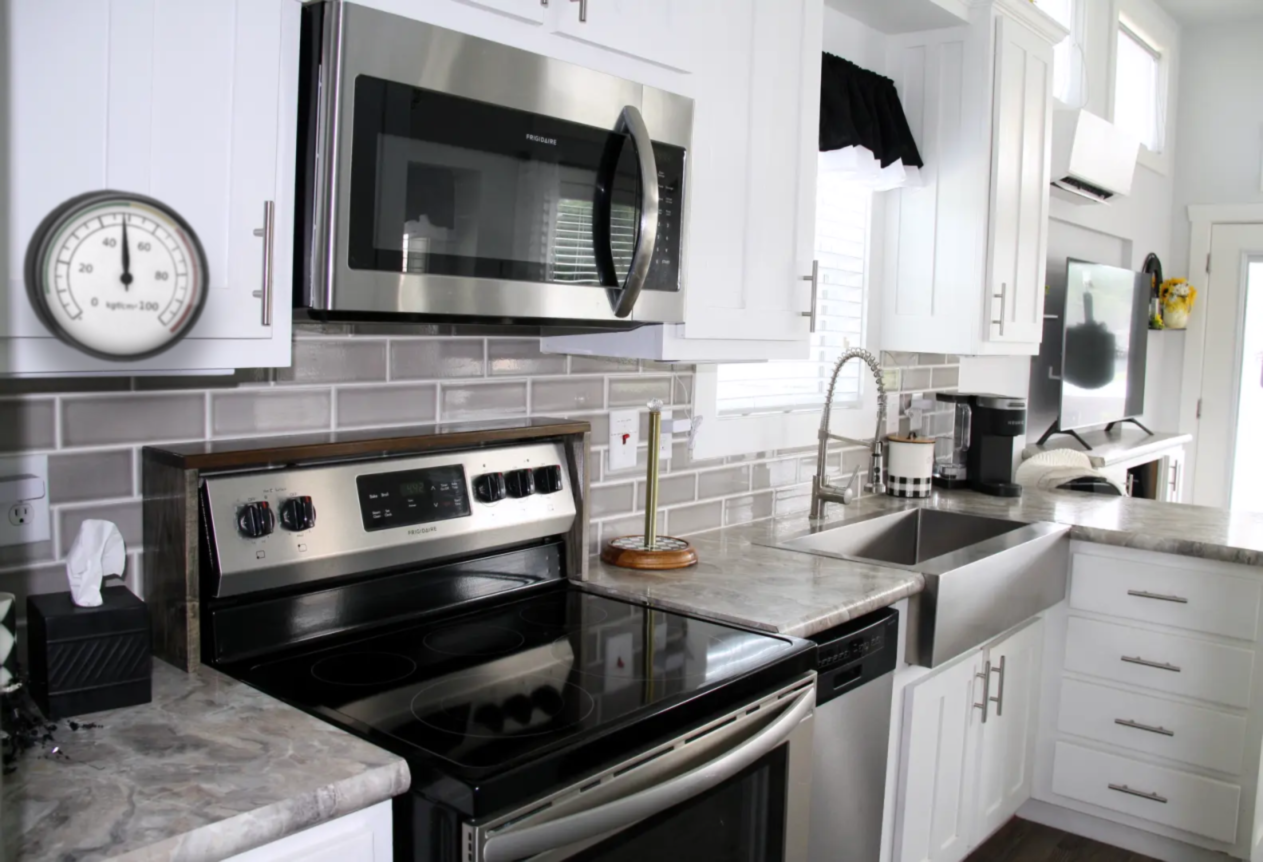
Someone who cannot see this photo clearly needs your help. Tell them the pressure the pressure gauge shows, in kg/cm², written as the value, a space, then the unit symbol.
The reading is 47.5 kg/cm²
